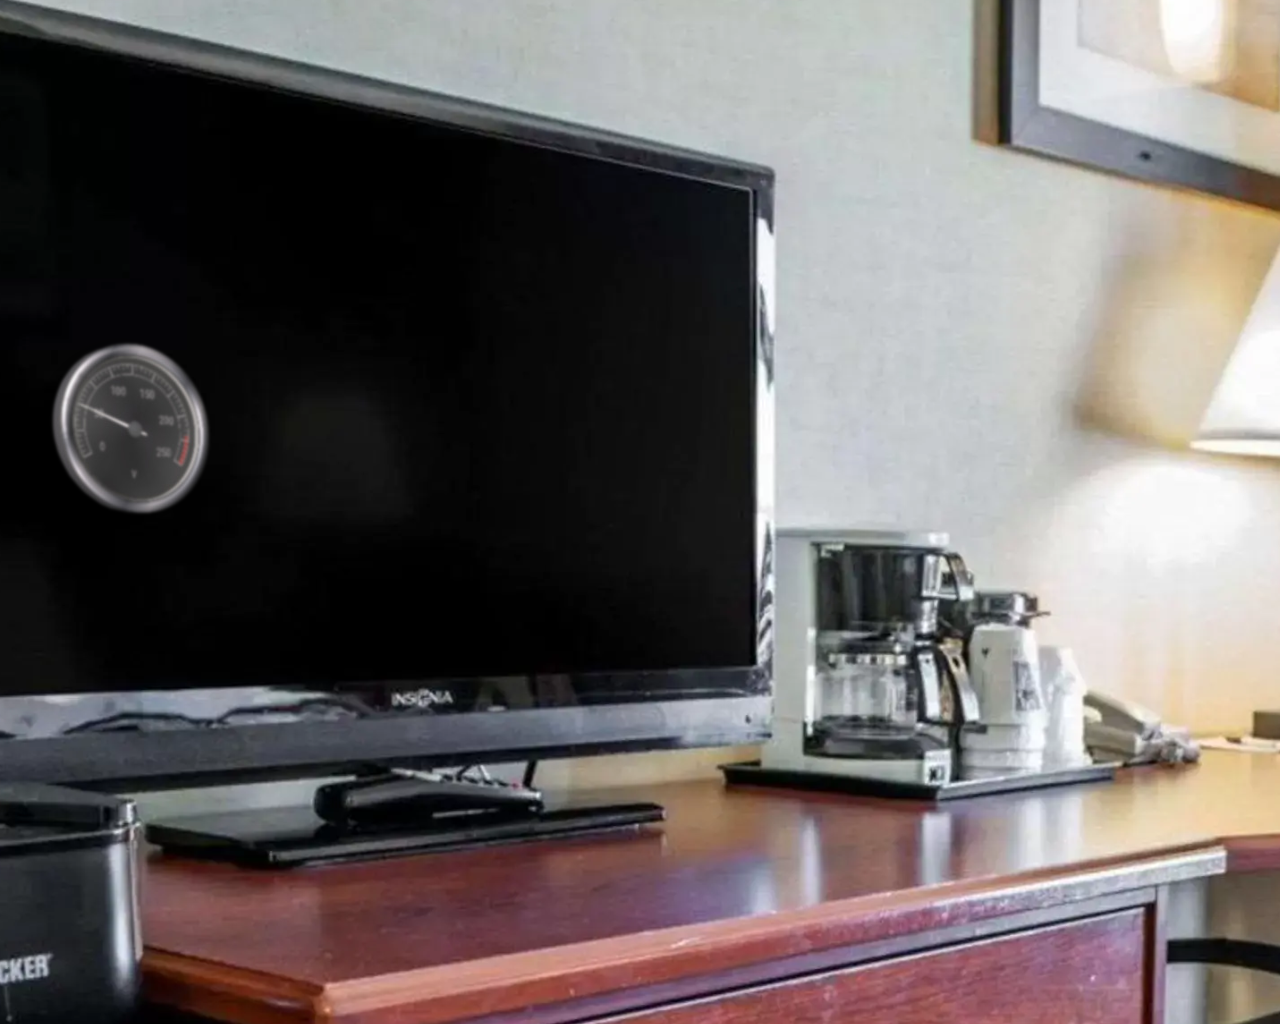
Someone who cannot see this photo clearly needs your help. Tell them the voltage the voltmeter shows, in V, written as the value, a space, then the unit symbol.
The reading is 50 V
